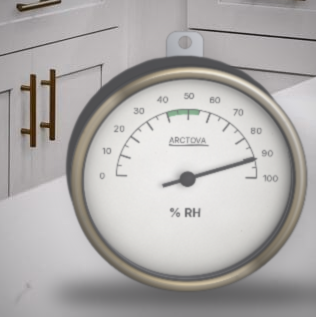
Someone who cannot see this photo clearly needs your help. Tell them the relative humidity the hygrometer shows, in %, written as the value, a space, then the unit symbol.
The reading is 90 %
